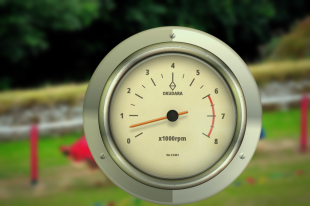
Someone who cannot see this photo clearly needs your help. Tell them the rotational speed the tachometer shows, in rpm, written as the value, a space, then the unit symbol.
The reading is 500 rpm
